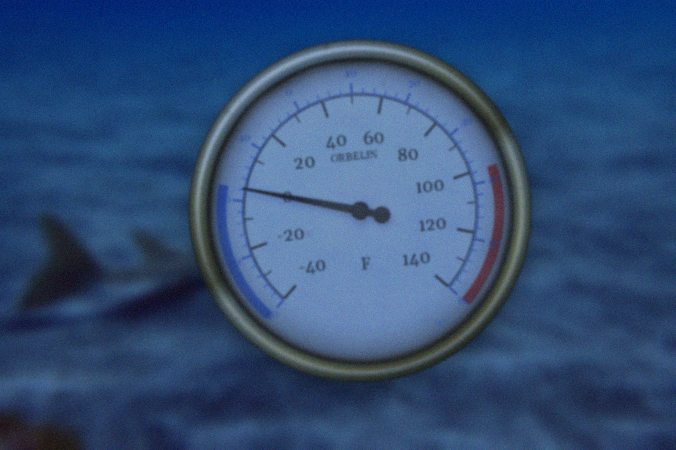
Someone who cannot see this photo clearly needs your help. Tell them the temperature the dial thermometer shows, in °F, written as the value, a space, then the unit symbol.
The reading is 0 °F
